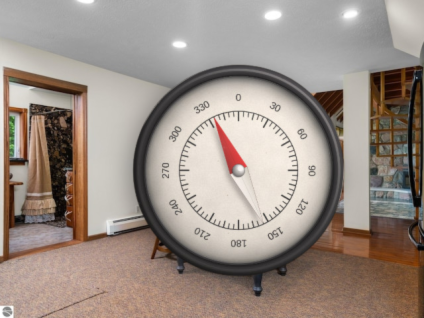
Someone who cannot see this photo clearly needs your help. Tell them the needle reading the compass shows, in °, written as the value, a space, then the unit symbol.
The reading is 335 °
